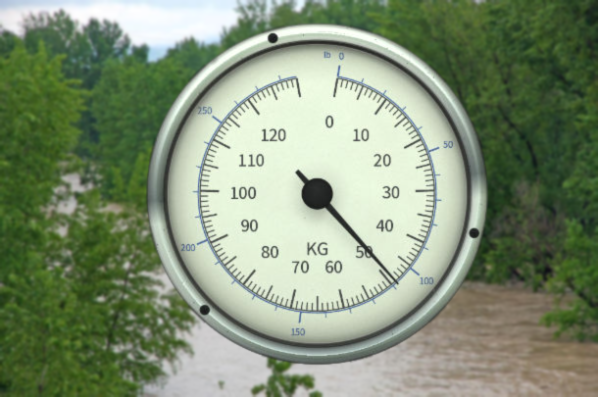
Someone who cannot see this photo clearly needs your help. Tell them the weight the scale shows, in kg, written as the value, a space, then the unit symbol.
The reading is 49 kg
